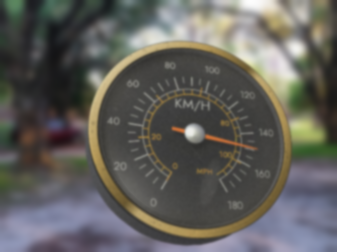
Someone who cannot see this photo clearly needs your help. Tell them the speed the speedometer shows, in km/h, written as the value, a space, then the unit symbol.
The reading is 150 km/h
